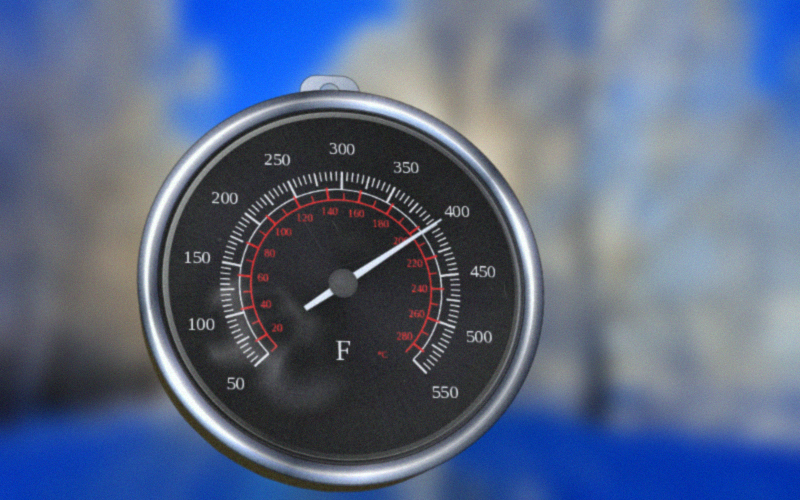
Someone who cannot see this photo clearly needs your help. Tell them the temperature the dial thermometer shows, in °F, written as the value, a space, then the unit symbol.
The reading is 400 °F
